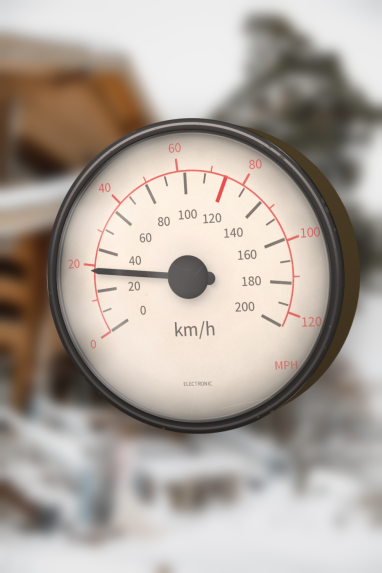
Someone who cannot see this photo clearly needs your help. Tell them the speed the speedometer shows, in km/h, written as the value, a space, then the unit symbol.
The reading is 30 km/h
